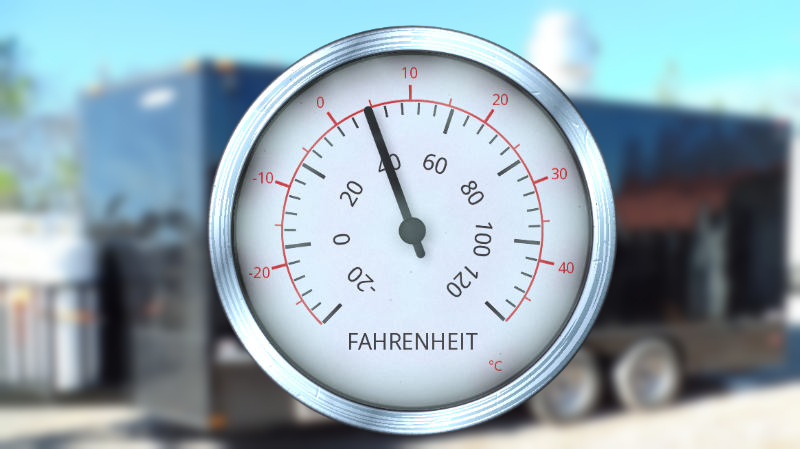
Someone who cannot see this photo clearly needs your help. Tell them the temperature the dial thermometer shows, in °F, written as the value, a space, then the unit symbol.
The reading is 40 °F
